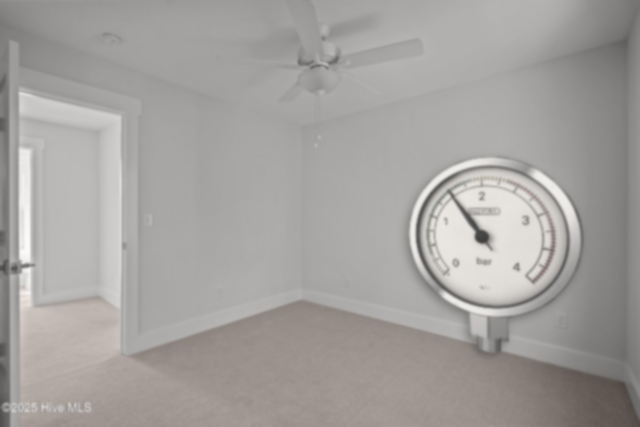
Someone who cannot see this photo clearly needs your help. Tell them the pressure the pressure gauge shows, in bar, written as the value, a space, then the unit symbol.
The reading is 1.5 bar
